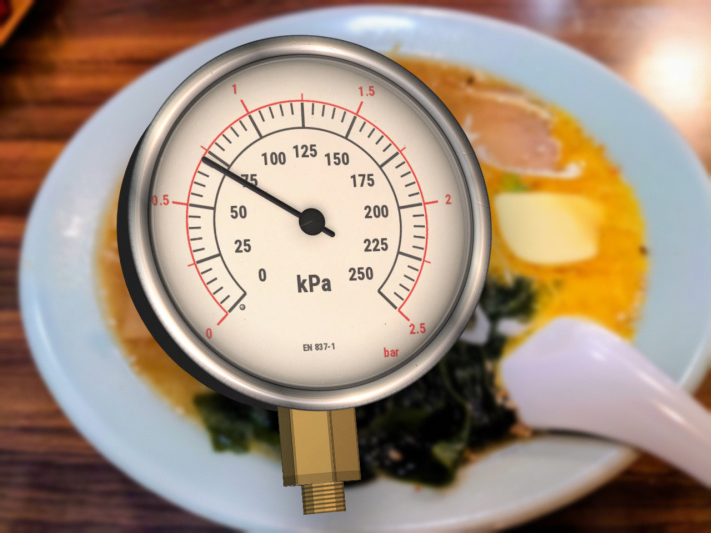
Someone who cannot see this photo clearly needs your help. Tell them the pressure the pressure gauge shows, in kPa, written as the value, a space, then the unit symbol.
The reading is 70 kPa
